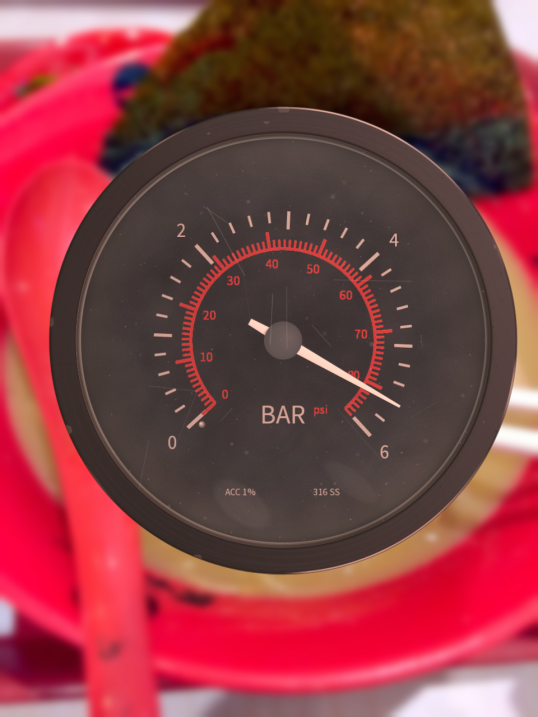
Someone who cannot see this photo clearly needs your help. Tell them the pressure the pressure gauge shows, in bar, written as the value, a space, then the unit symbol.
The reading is 5.6 bar
